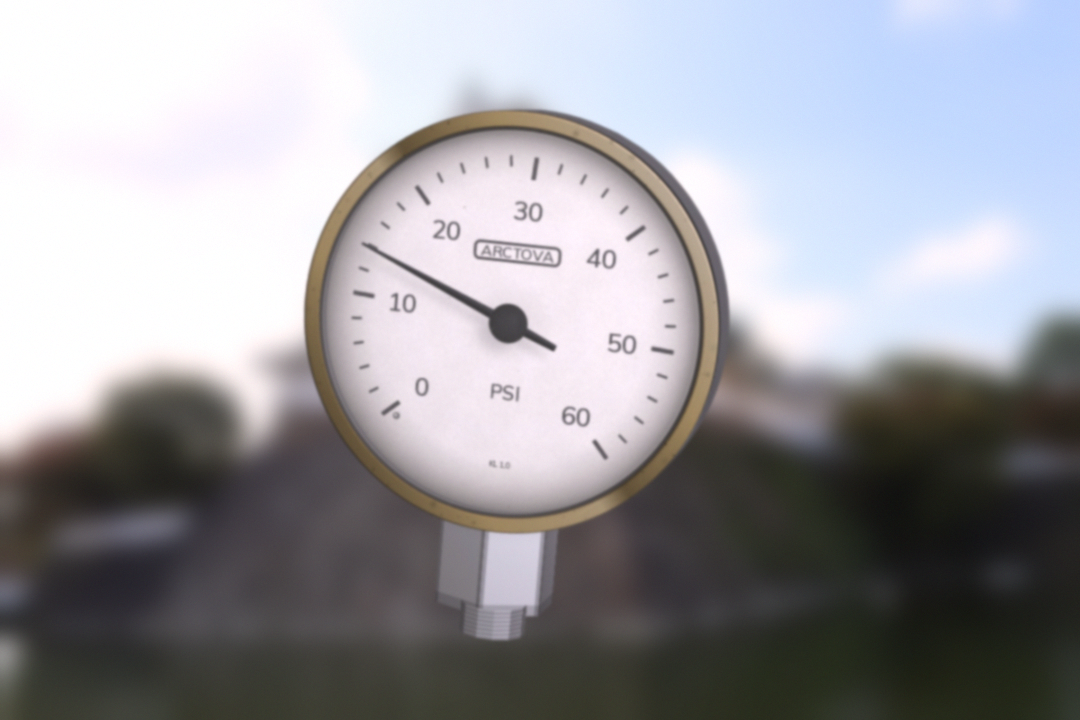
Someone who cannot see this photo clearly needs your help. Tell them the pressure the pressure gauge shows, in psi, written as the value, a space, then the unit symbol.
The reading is 14 psi
